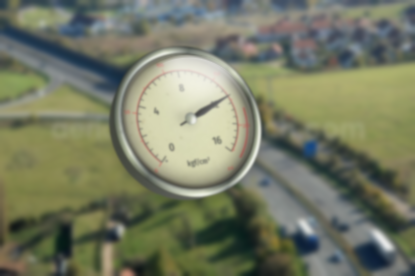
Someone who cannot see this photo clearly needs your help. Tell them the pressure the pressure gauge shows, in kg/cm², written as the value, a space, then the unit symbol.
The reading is 12 kg/cm²
